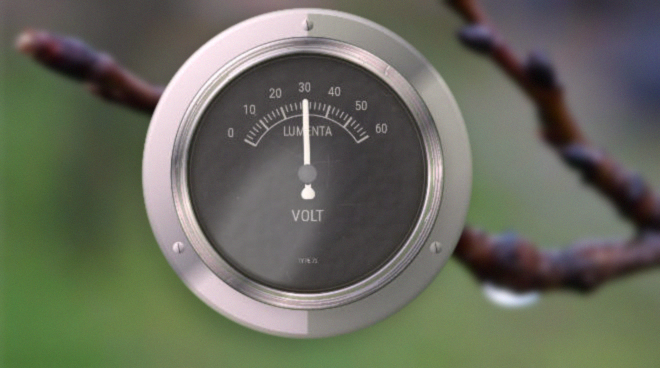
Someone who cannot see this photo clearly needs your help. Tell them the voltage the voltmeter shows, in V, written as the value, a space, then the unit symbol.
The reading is 30 V
